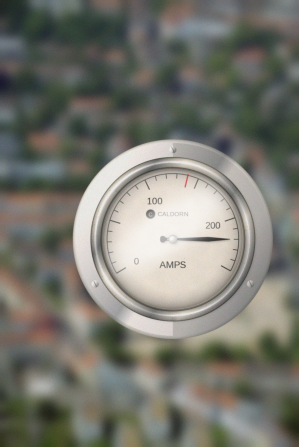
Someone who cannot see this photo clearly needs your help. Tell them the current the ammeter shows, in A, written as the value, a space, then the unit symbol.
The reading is 220 A
